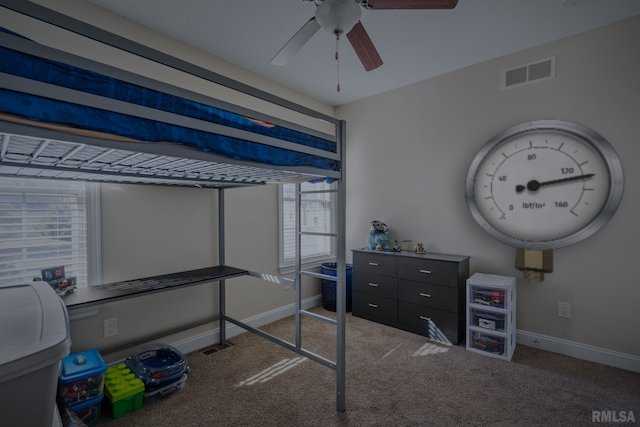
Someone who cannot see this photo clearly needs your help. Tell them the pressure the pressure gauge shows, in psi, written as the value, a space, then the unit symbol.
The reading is 130 psi
